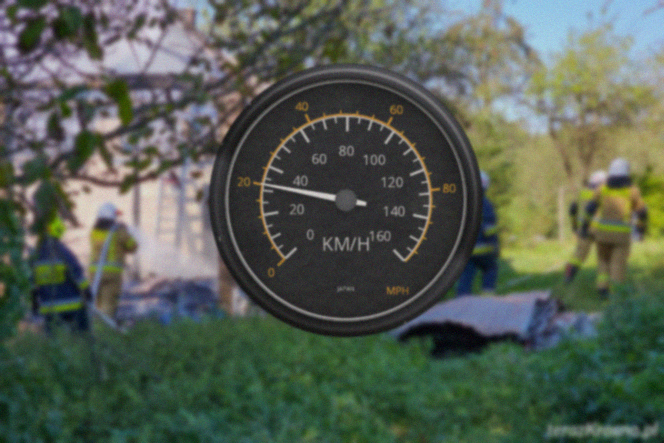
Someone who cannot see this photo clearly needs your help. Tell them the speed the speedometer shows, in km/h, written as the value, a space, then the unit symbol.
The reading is 32.5 km/h
